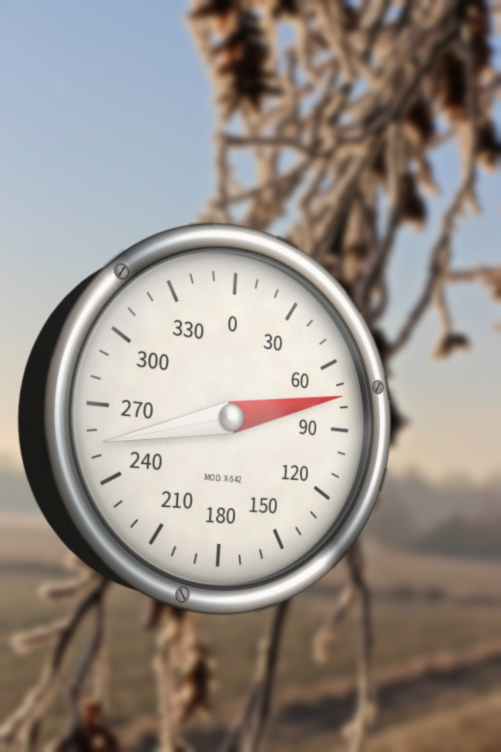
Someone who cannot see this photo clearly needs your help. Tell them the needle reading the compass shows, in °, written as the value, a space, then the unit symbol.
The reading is 75 °
